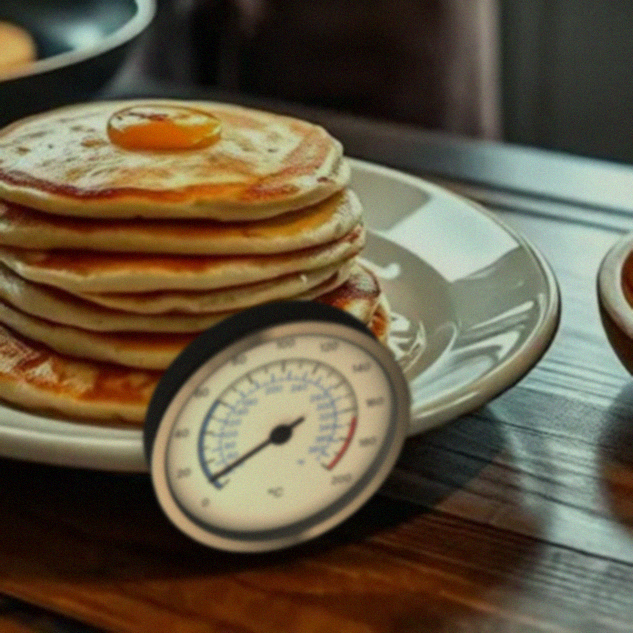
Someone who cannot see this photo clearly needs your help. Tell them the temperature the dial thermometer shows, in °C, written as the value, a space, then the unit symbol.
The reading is 10 °C
